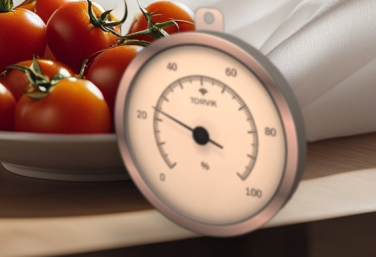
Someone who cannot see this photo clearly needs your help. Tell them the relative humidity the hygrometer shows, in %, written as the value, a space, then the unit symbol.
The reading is 25 %
